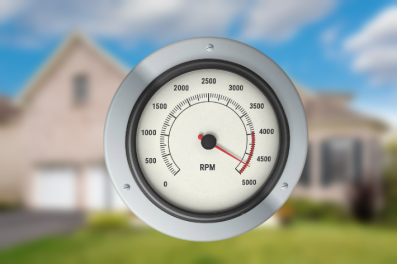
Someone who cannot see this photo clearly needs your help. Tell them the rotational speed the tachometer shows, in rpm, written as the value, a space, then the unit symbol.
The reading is 4750 rpm
